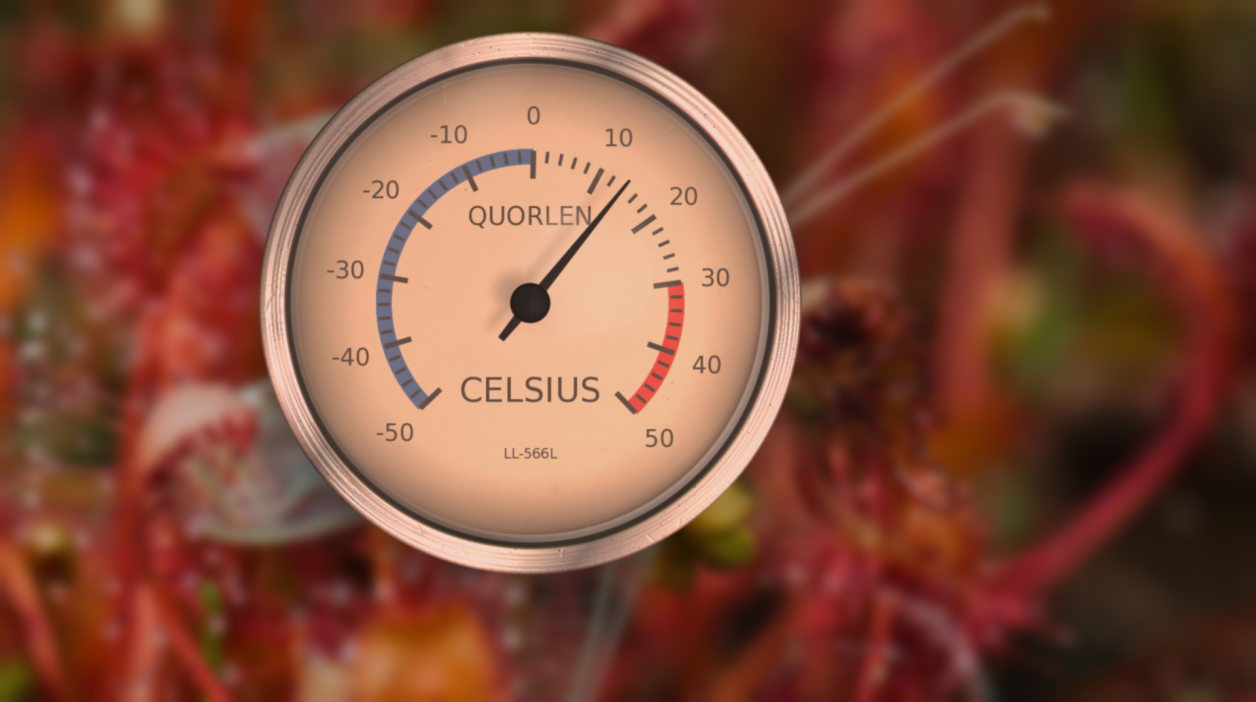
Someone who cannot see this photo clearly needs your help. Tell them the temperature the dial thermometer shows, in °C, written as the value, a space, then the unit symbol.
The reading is 14 °C
